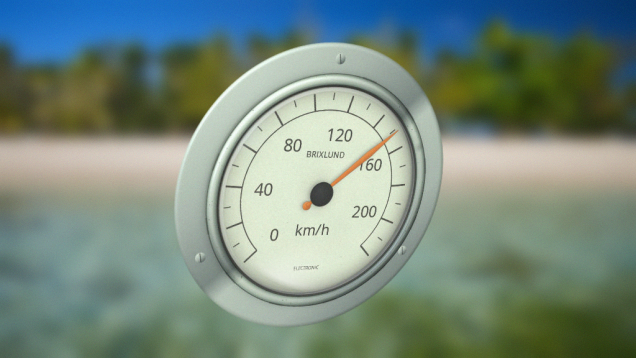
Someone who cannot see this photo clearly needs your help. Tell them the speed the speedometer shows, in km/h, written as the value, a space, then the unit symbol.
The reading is 150 km/h
